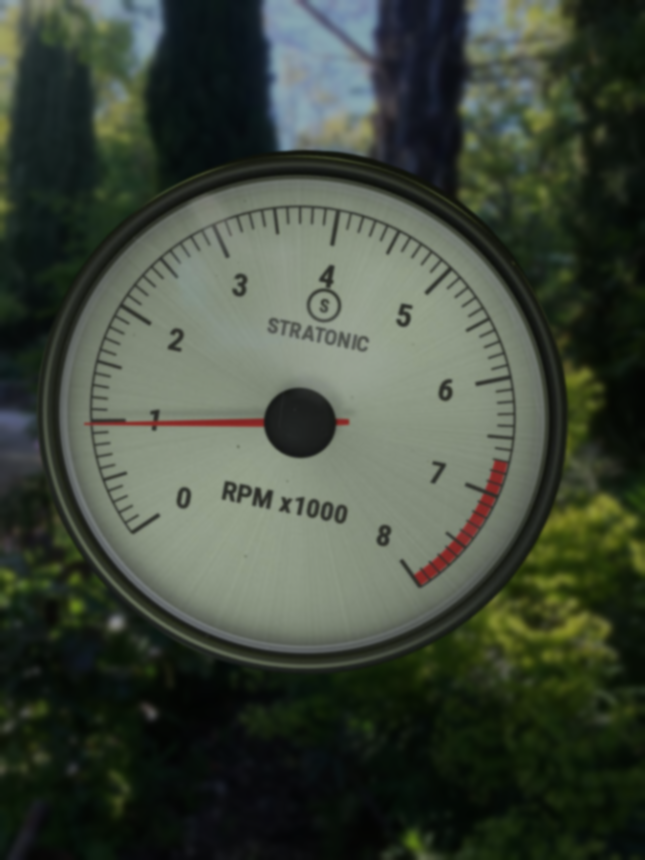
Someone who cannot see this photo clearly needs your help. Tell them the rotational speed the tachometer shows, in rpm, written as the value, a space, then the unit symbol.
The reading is 1000 rpm
